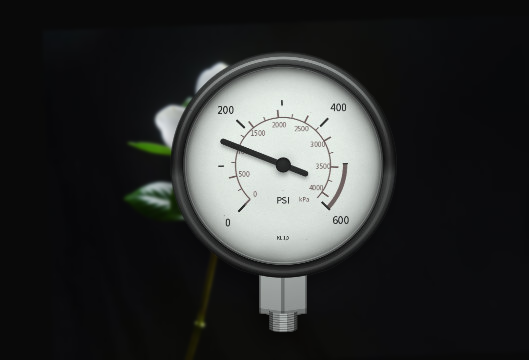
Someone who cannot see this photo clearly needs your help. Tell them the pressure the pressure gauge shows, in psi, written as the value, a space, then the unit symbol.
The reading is 150 psi
